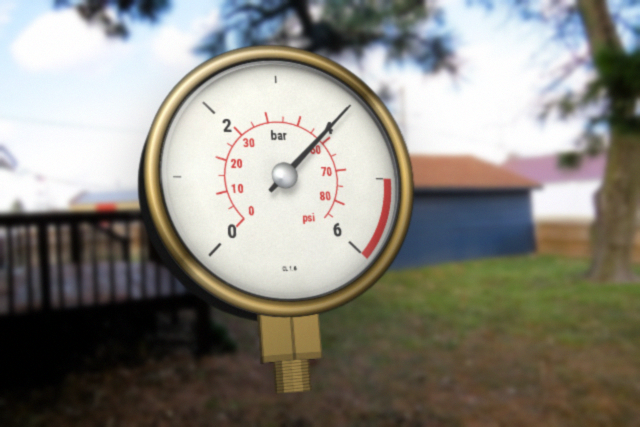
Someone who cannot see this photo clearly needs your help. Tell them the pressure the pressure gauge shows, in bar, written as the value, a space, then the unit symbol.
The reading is 4 bar
